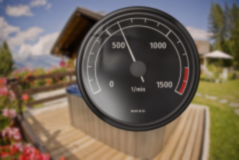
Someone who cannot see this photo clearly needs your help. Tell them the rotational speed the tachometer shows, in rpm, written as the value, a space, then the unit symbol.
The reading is 600 rpm
